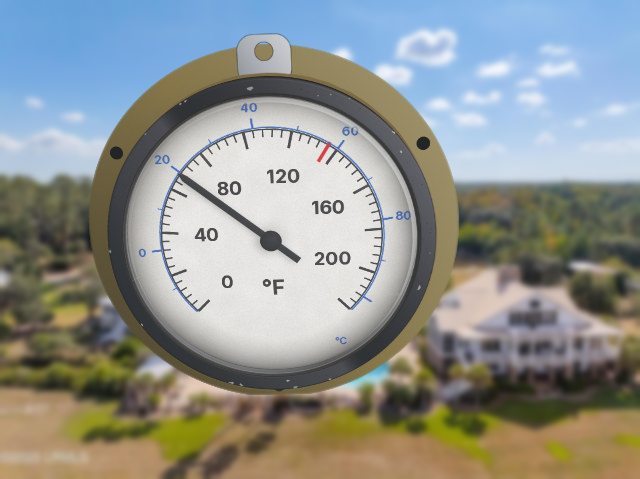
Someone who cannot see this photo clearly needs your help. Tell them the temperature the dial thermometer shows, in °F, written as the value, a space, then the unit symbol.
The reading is 68 °F
